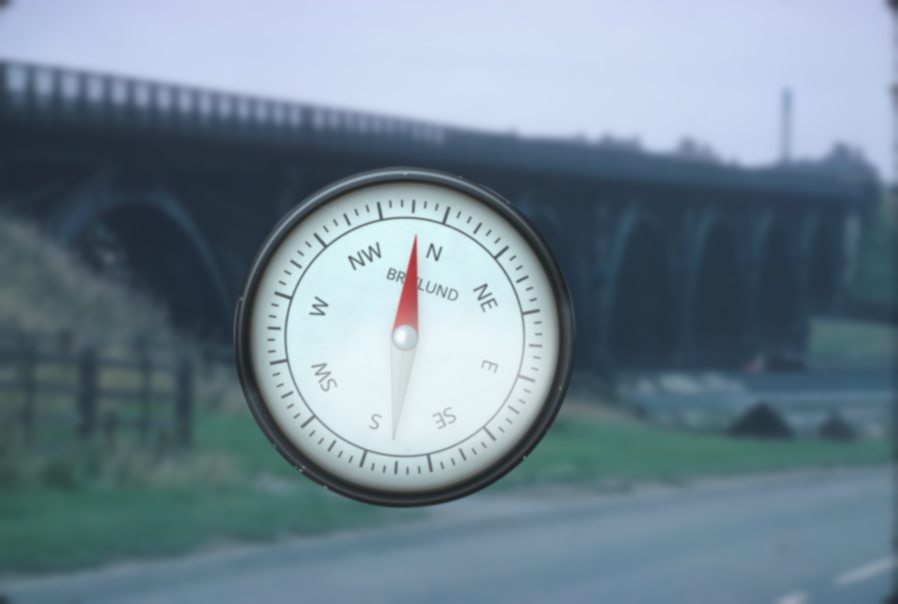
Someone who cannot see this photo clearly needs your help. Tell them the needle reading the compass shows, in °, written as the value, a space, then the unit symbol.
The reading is 347.5 °
